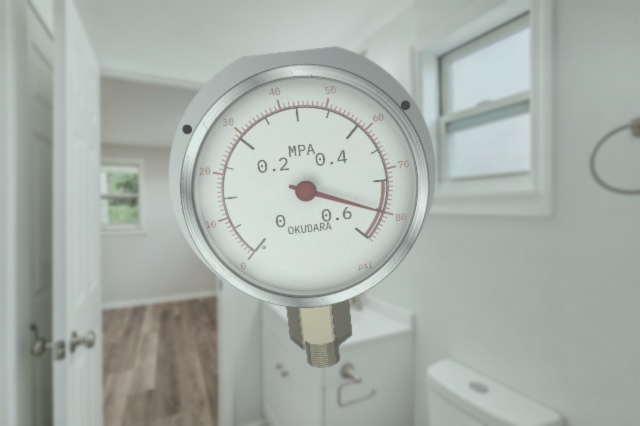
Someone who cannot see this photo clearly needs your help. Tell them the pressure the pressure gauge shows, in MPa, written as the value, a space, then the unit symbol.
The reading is 0.55 MPa
